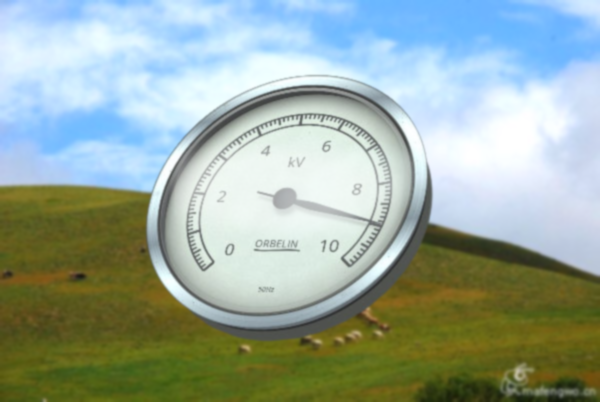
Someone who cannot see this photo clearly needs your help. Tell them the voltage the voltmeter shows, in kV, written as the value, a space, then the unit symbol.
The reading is 9 kV
